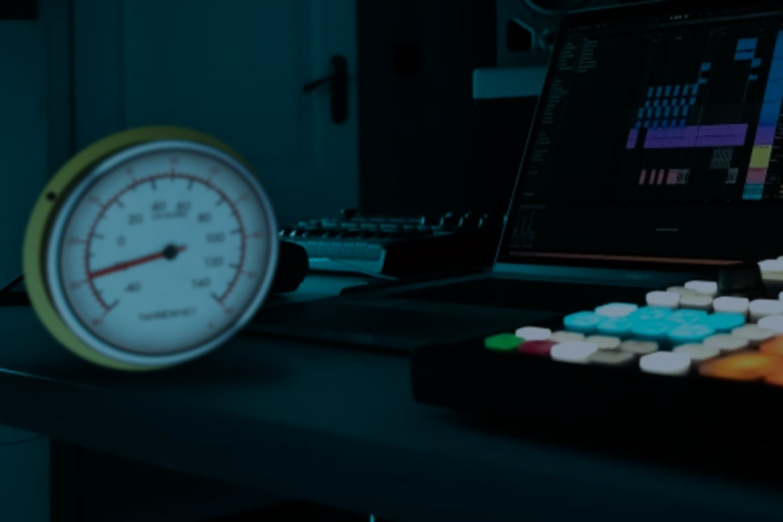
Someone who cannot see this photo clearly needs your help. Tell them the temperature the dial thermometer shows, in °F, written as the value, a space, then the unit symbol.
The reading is -20 °F
